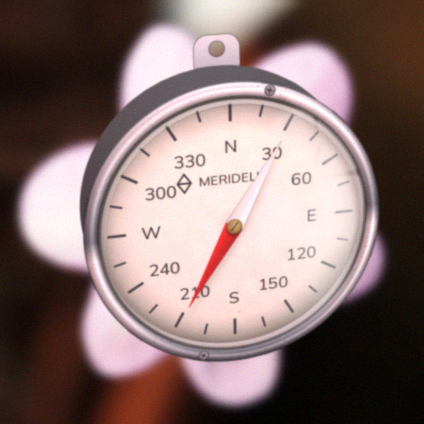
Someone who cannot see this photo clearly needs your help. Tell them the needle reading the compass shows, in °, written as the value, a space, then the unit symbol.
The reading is 210 °
